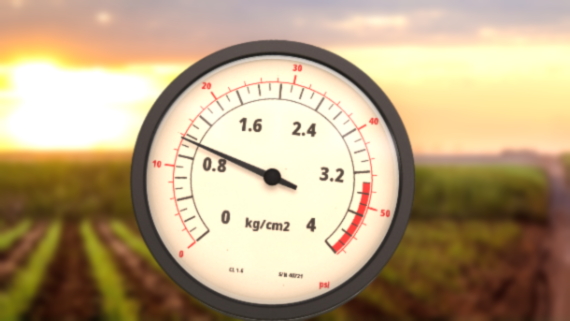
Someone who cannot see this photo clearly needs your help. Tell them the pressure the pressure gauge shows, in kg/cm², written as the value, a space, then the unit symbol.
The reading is 0.95 kg/cm²
